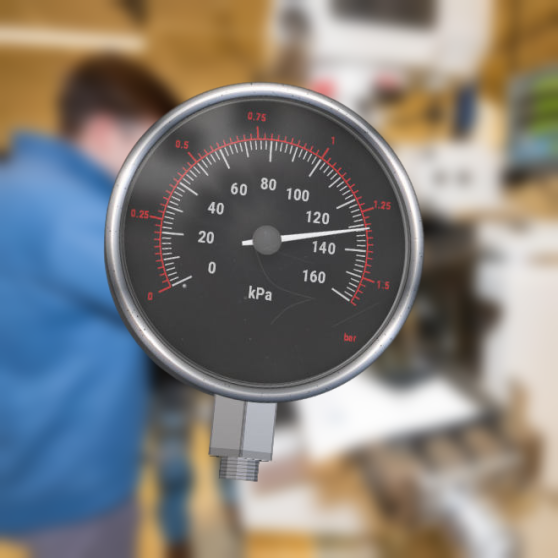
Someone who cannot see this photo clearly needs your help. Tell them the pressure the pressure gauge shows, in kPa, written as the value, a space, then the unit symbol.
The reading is 132 kPa
